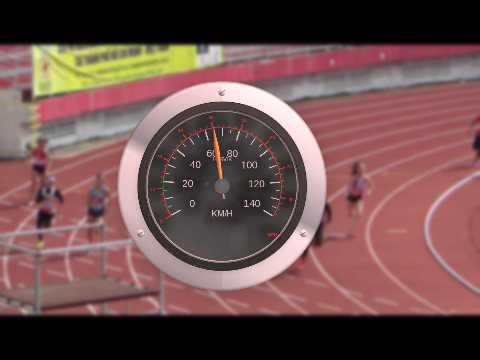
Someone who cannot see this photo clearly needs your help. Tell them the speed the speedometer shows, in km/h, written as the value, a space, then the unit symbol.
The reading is 65 km/h
